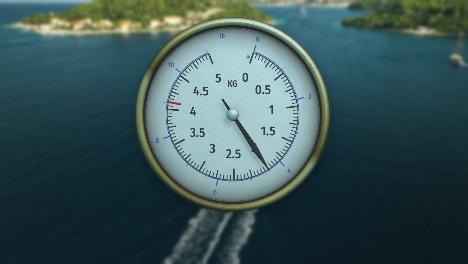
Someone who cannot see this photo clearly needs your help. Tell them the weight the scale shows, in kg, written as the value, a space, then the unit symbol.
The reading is 2 kg
